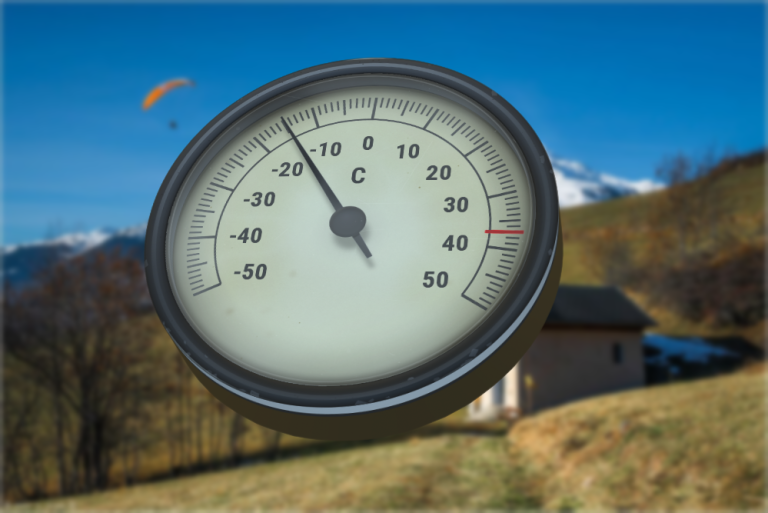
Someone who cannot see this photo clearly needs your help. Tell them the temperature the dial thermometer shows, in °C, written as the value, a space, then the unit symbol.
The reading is -15 °C
